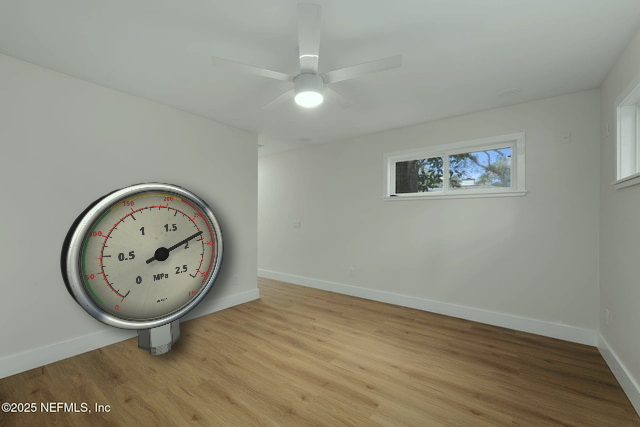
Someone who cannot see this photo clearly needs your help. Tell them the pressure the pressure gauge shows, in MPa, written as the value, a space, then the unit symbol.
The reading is 1.9 MPa
